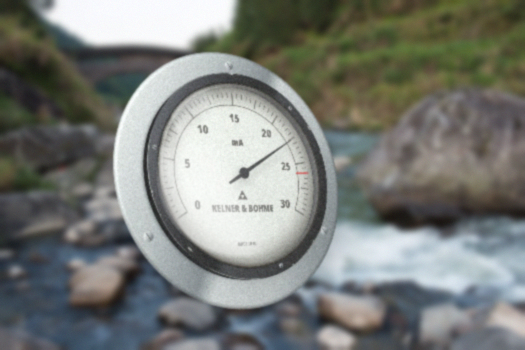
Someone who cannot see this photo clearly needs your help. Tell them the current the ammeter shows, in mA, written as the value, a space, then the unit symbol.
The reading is 22.5 mA
